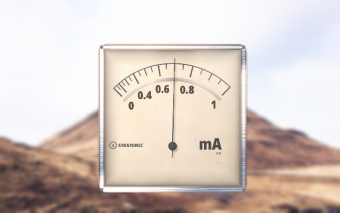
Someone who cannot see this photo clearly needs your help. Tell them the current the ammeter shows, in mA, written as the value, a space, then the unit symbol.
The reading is 0.7 mA
